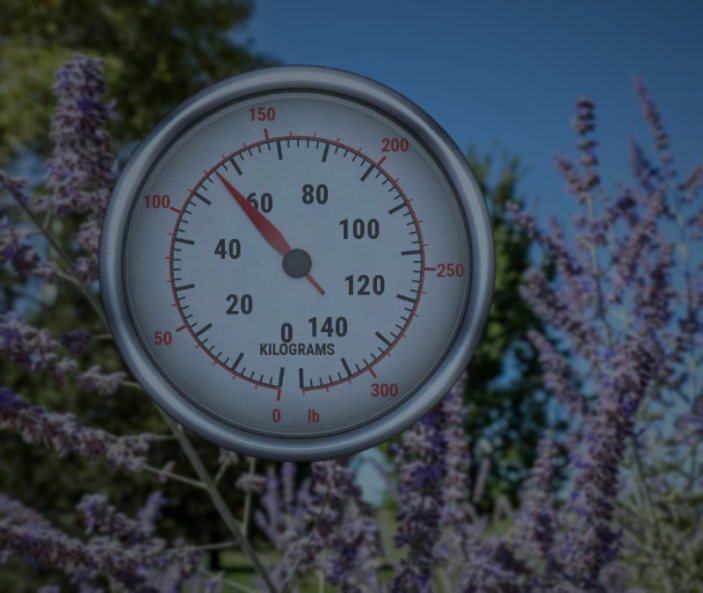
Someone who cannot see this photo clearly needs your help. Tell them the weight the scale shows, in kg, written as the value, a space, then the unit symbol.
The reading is 56 kg
